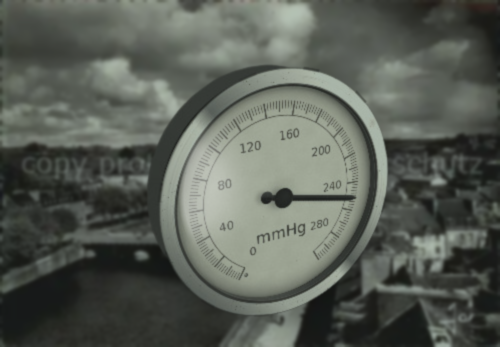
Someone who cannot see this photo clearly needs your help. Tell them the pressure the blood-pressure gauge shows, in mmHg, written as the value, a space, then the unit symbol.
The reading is 250 mmHg
